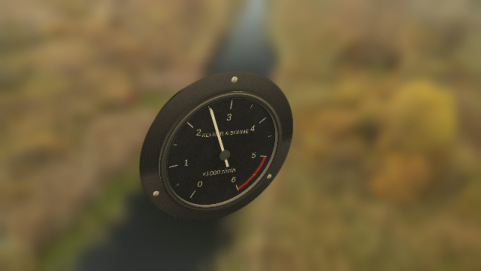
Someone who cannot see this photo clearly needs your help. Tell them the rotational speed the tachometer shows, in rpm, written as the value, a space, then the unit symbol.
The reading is 2500 rpm
